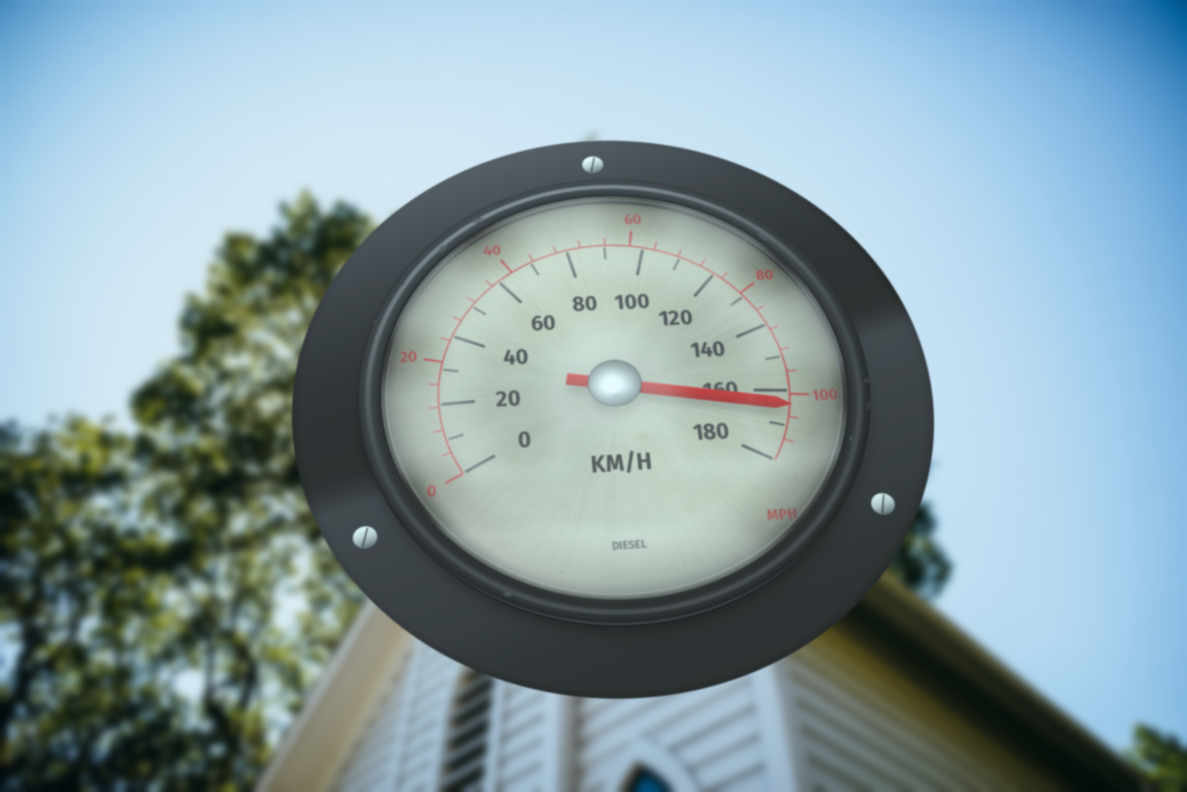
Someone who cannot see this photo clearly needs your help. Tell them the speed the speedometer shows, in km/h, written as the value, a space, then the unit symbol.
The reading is 165 km/h
